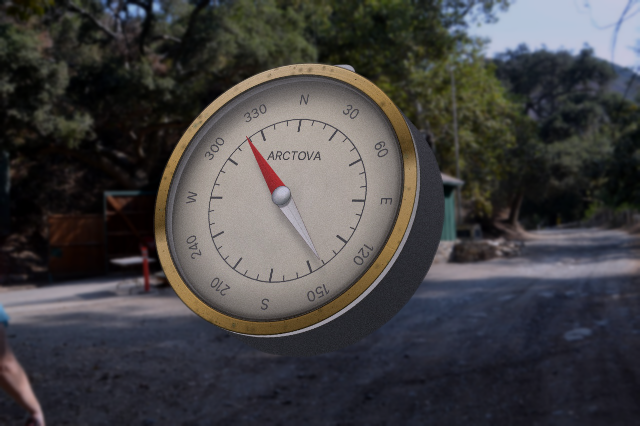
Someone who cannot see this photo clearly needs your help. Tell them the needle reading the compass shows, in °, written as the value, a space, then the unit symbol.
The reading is 320 °
